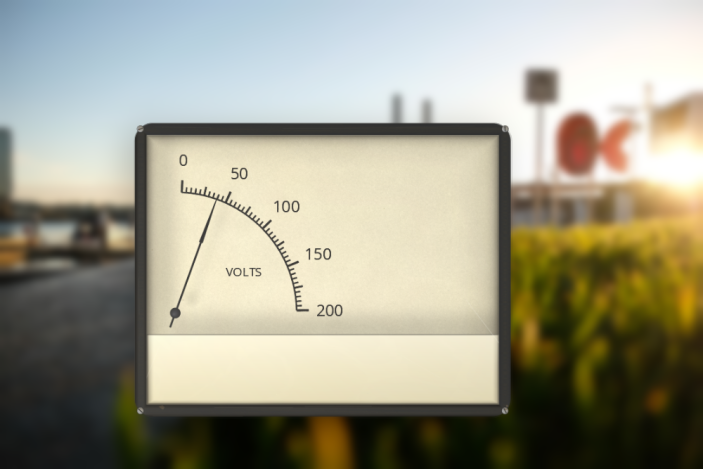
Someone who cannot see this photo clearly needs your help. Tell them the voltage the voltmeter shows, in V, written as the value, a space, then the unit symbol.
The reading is 40 V
